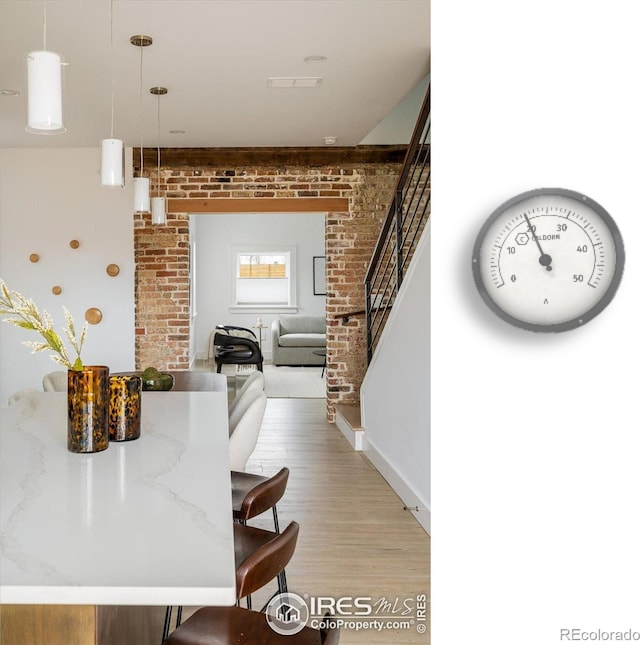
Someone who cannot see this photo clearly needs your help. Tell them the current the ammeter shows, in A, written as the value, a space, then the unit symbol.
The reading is 20 A
